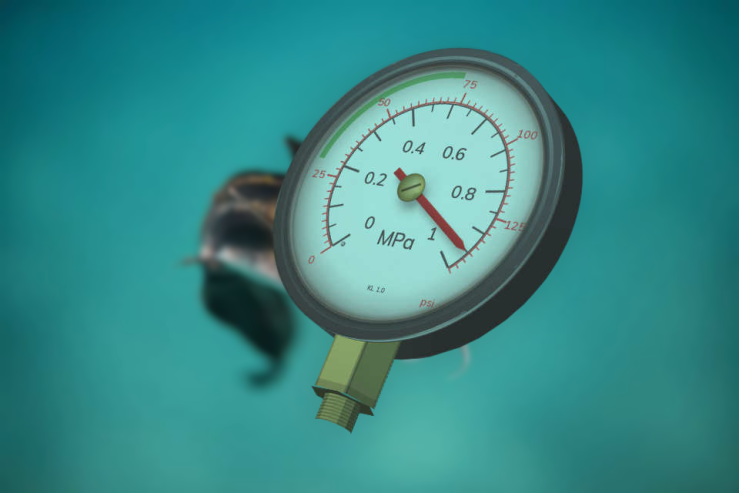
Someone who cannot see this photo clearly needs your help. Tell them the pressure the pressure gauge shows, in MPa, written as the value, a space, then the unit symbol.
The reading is 0.95 MPa
